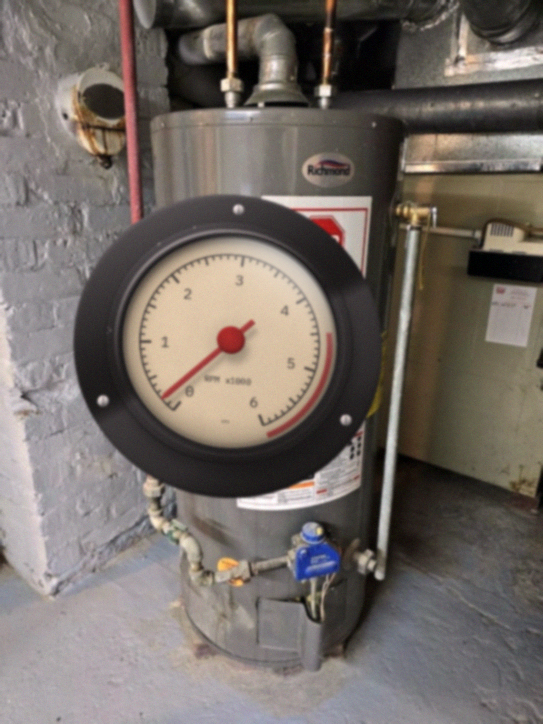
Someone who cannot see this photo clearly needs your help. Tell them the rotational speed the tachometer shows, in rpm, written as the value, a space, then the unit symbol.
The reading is 200 rpm
